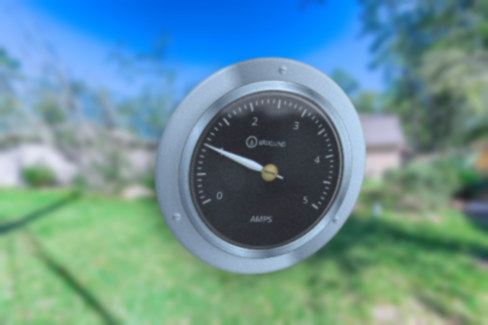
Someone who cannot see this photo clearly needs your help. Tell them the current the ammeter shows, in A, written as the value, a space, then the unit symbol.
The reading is 1 A
